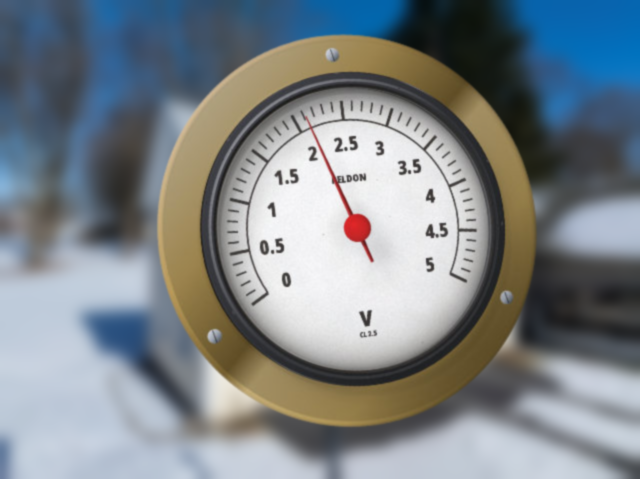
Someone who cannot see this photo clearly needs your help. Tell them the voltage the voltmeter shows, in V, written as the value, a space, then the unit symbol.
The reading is 2.1 V
